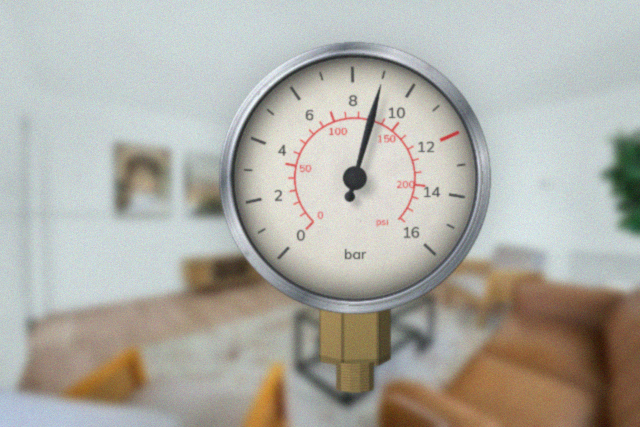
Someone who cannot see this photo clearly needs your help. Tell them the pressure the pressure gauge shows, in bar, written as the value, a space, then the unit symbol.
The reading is 9 bar
